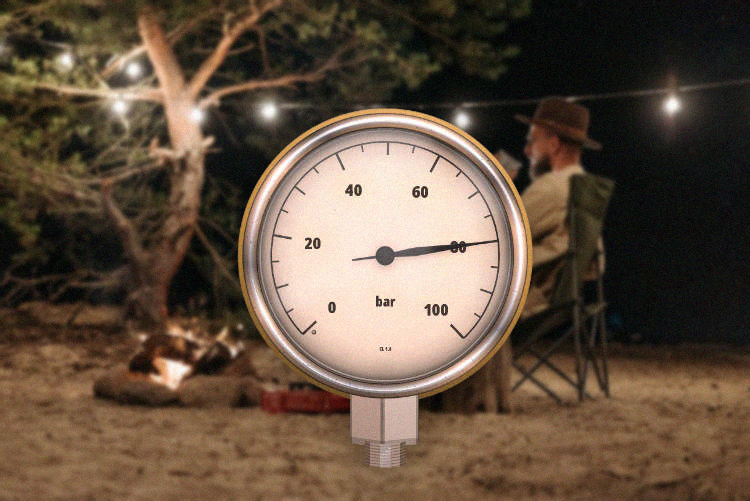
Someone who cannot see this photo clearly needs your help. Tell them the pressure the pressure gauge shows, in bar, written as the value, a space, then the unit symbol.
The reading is 80 bar
